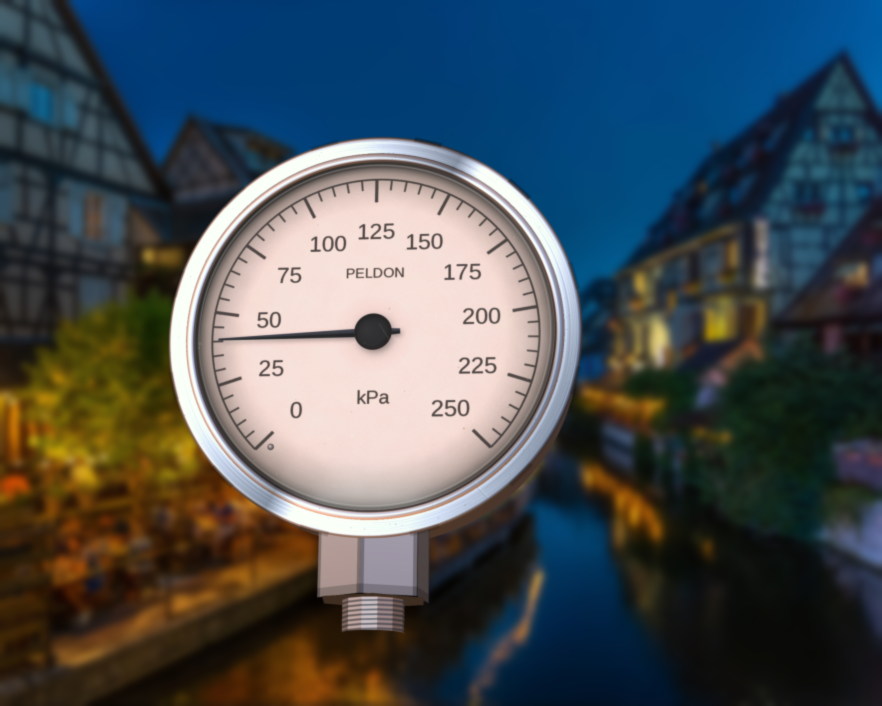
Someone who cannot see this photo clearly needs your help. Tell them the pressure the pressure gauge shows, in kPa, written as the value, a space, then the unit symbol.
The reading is 40 kPa
